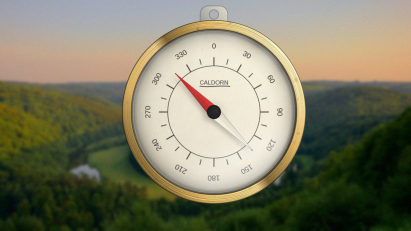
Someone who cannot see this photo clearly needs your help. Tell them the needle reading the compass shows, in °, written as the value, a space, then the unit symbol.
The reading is 315 °
